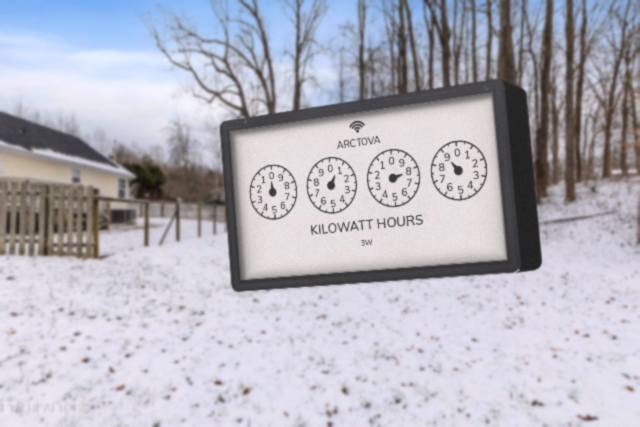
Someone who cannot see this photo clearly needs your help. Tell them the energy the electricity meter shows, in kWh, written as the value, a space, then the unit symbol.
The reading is 79 kWh
